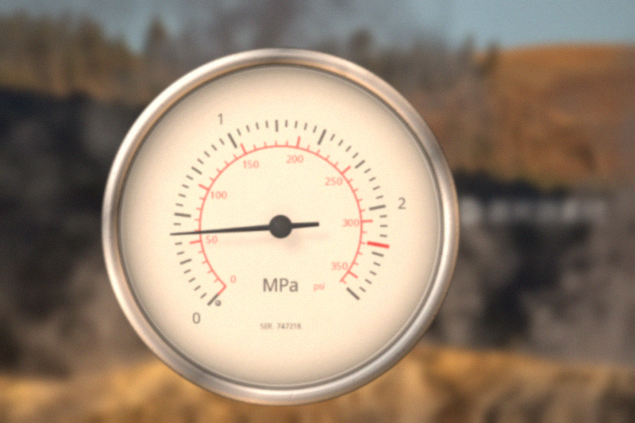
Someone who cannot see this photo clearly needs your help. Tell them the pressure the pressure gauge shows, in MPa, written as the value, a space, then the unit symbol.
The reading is 0.4 MPa
